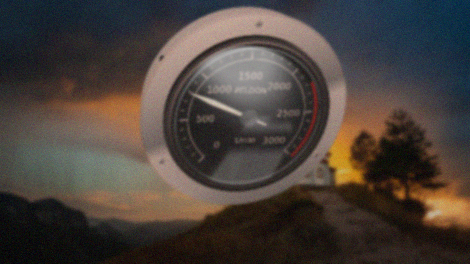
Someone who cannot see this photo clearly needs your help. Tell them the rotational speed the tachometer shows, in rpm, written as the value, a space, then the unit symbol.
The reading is 800 rpm
